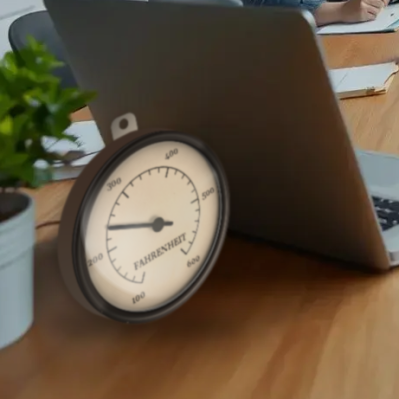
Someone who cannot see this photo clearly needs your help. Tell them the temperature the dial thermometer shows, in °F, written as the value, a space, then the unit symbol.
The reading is 240 °F
